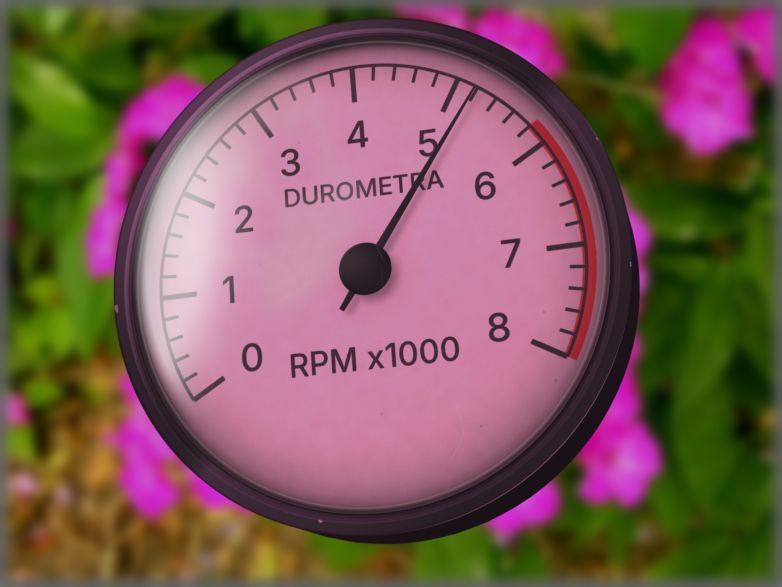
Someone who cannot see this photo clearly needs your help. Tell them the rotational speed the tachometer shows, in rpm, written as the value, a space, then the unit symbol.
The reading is 5200 rpm
